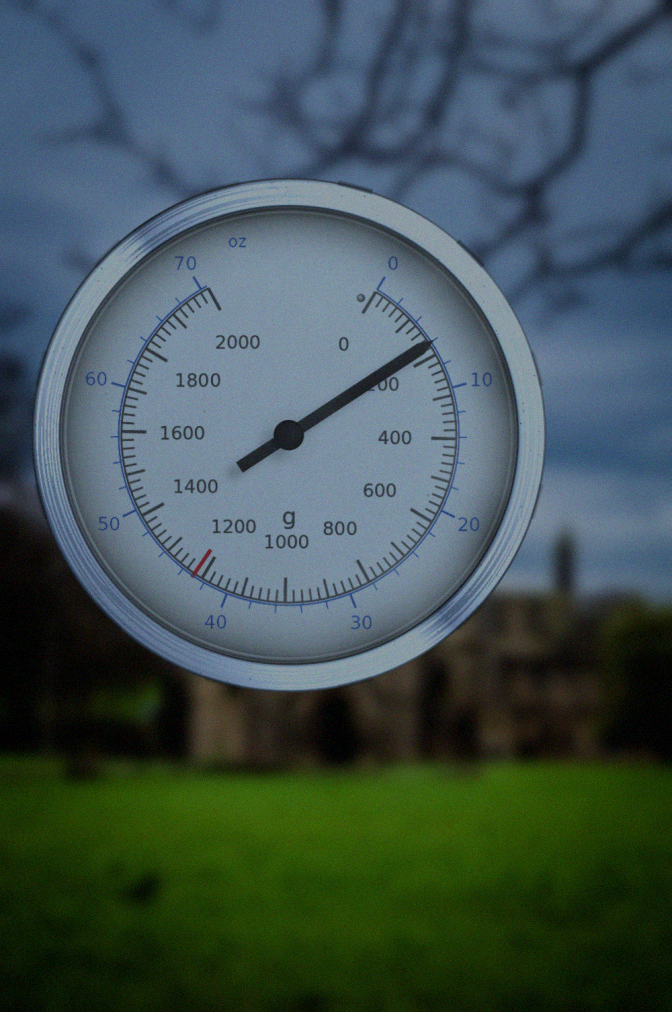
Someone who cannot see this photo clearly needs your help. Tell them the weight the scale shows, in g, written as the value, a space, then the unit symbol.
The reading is 170 g
